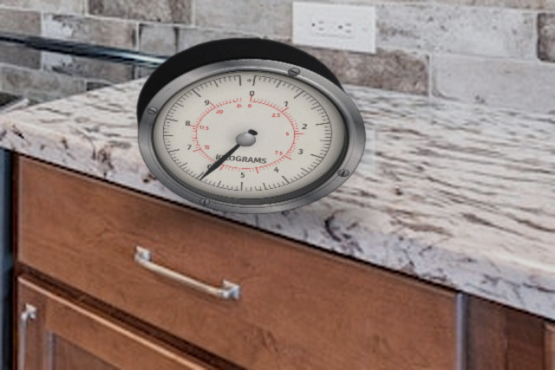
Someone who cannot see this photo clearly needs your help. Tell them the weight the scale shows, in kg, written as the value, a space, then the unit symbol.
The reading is 6 kg
